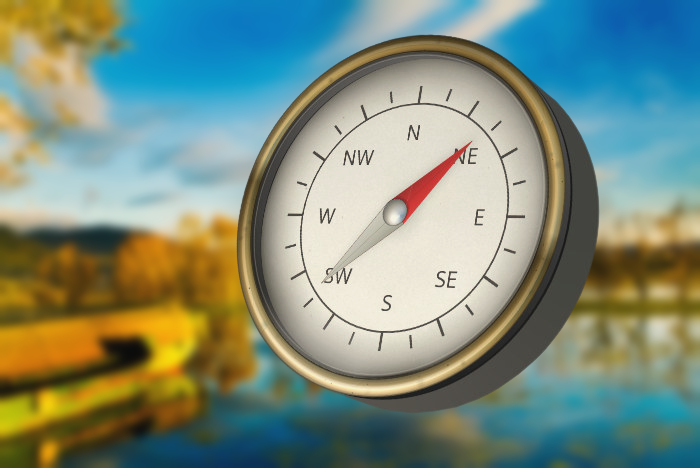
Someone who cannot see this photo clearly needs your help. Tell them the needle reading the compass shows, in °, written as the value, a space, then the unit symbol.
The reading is 45 °
